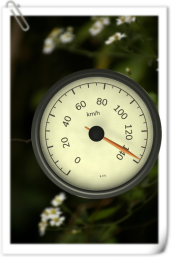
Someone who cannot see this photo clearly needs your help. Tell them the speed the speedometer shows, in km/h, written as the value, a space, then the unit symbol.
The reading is 137.5 km/h
